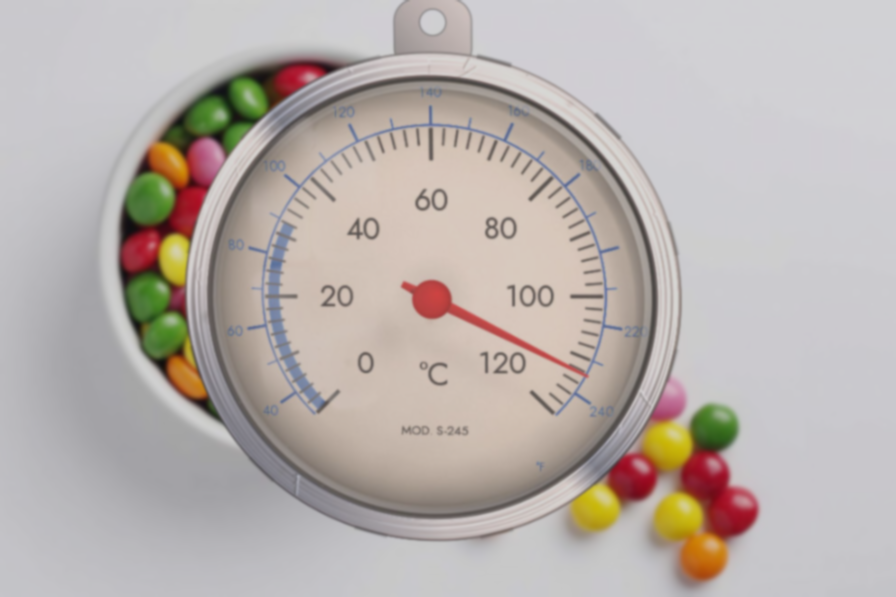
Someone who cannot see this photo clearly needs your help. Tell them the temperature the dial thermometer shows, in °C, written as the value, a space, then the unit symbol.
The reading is 112 °C
